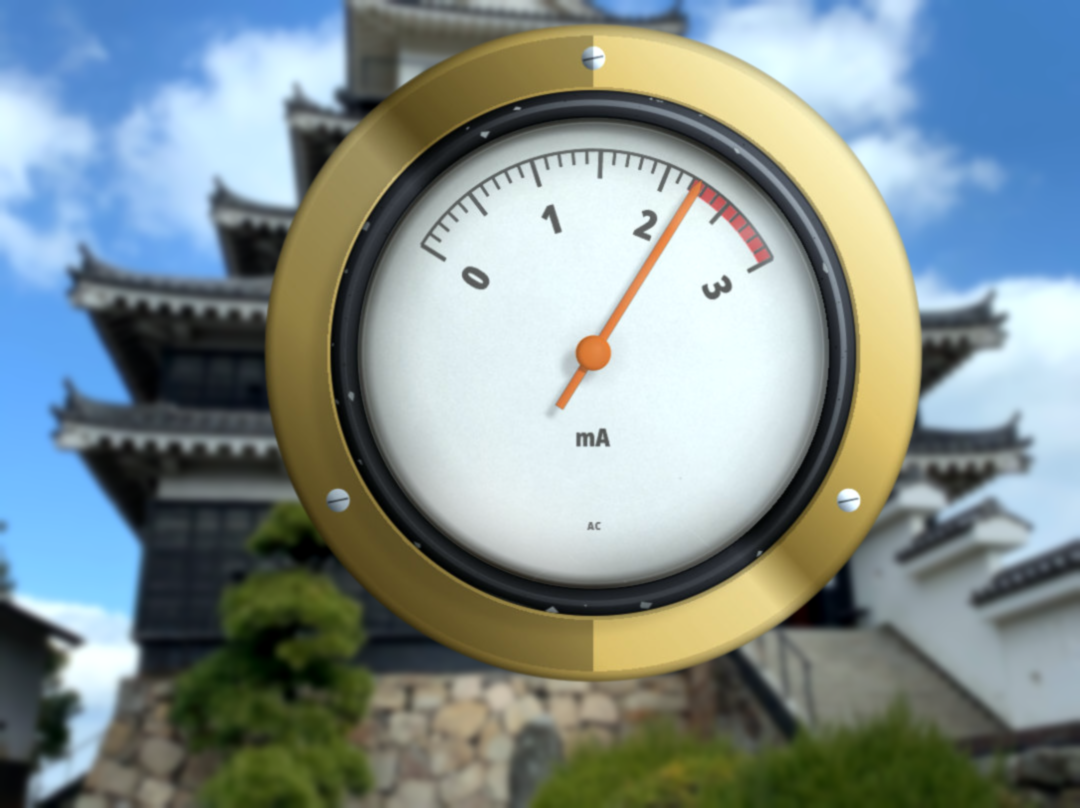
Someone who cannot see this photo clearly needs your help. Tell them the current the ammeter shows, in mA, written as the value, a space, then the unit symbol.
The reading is 2.25 mA
